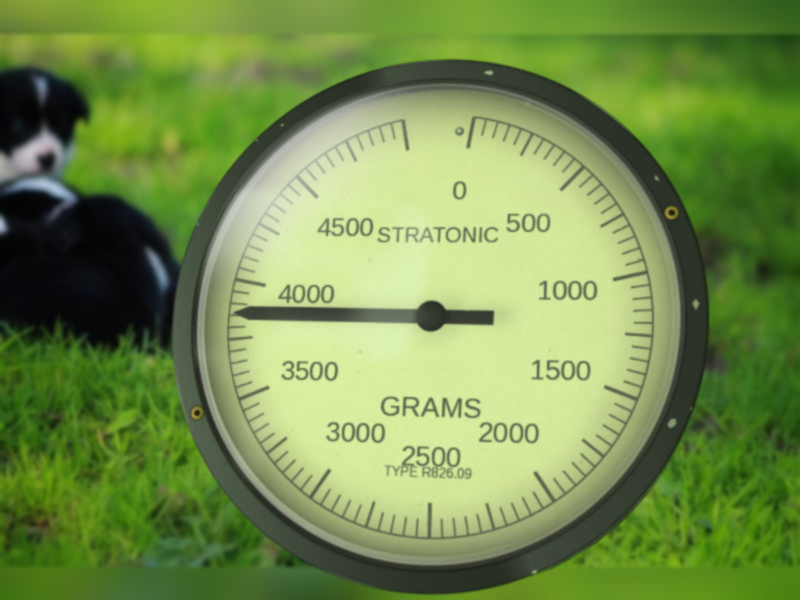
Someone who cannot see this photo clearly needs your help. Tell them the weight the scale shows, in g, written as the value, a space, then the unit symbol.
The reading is 3850 g
